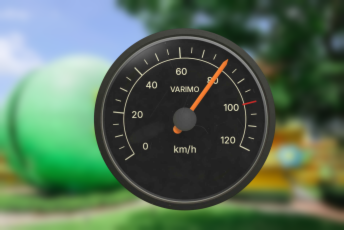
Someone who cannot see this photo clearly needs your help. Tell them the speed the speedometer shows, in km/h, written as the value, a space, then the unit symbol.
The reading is 80 km/h
